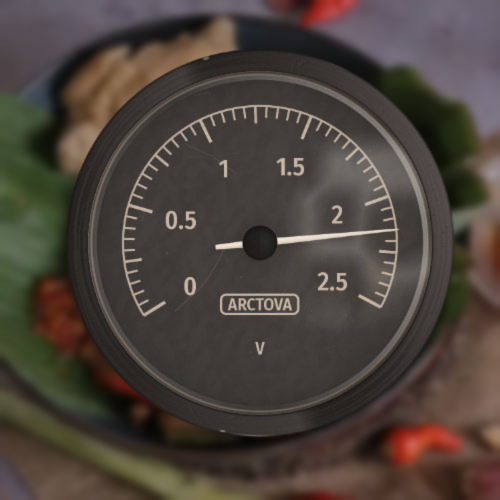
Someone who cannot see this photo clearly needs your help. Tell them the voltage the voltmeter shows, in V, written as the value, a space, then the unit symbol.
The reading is 2.15 V
